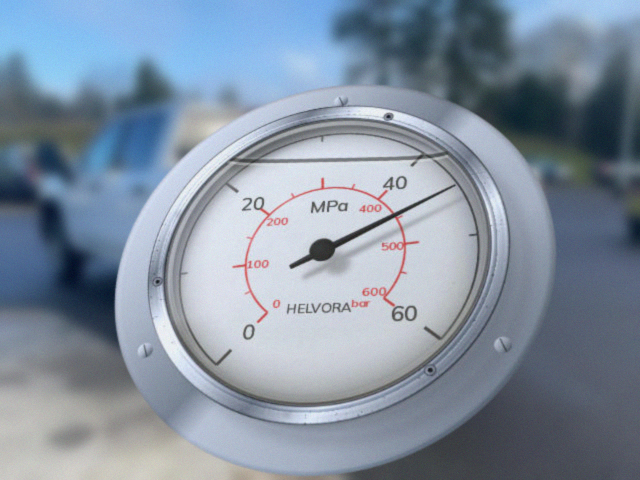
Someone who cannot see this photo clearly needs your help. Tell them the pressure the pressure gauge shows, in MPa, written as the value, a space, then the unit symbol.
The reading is 45 MPa
